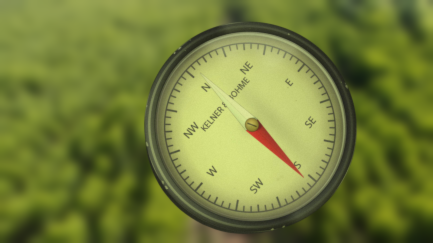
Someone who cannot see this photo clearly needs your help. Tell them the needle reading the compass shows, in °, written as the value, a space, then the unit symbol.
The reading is 185 °
